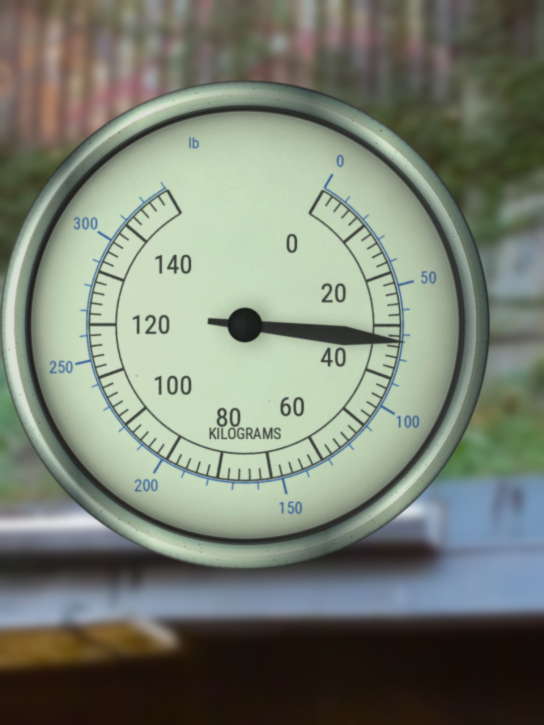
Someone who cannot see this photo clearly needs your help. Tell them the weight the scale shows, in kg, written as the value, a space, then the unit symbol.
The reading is 33 kg
